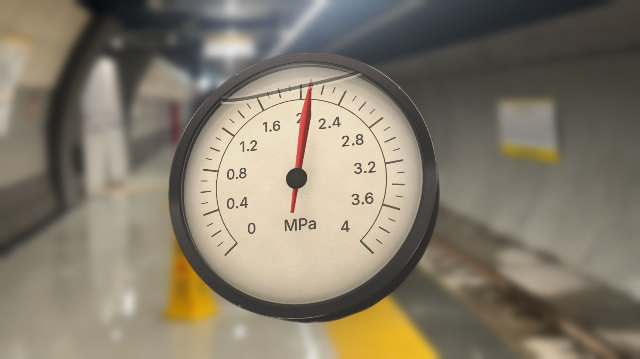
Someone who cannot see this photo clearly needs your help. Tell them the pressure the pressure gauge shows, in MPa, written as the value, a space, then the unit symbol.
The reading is 2.1 MPa
